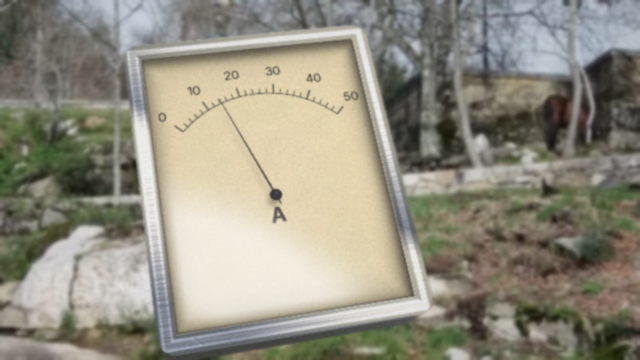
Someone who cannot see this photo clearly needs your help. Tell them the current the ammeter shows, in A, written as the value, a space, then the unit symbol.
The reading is 14 A
